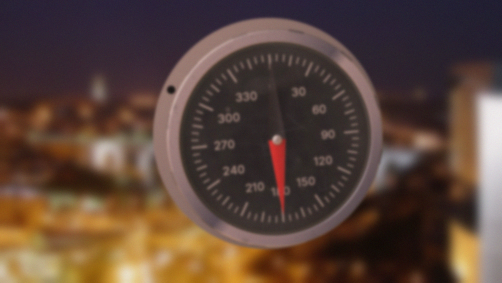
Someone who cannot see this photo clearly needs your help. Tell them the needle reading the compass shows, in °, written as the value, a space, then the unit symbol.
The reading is 180 °
